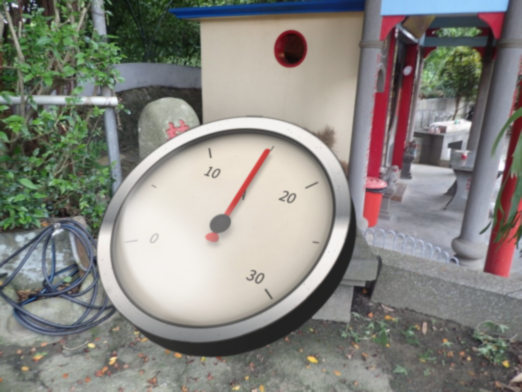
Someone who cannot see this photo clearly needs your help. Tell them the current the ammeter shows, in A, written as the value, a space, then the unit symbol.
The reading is 15 A
